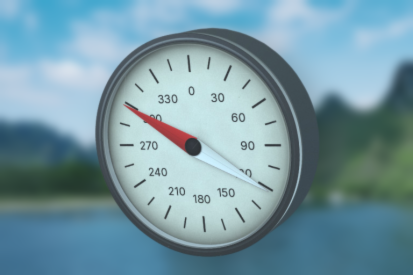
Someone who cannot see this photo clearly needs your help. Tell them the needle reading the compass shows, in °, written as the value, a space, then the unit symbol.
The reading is 300 °
